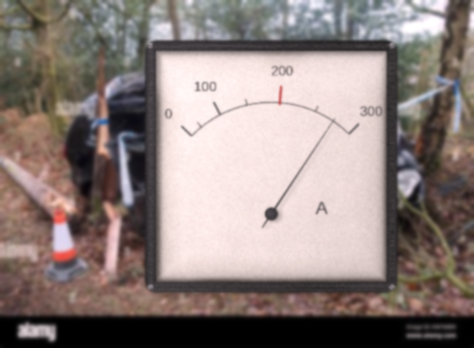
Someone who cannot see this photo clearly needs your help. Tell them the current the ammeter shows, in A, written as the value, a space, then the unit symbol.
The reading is 275 A
